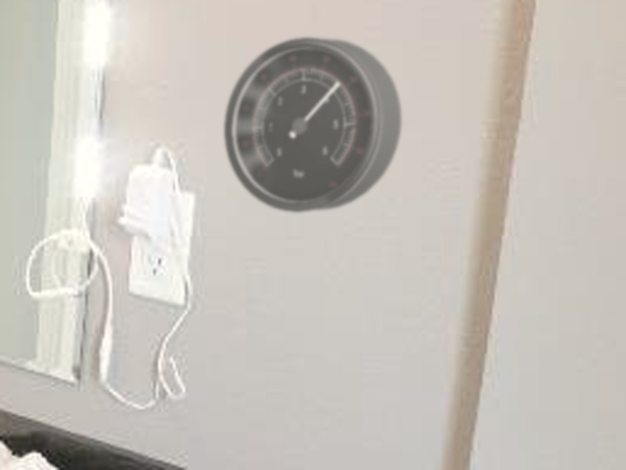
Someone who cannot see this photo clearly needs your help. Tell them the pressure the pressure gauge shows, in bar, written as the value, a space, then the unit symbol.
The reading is 4 bar
